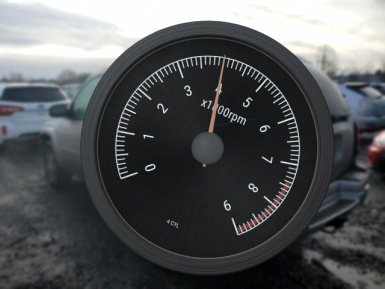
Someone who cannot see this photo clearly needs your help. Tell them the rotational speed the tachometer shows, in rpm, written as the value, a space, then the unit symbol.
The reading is 4000 rpm
